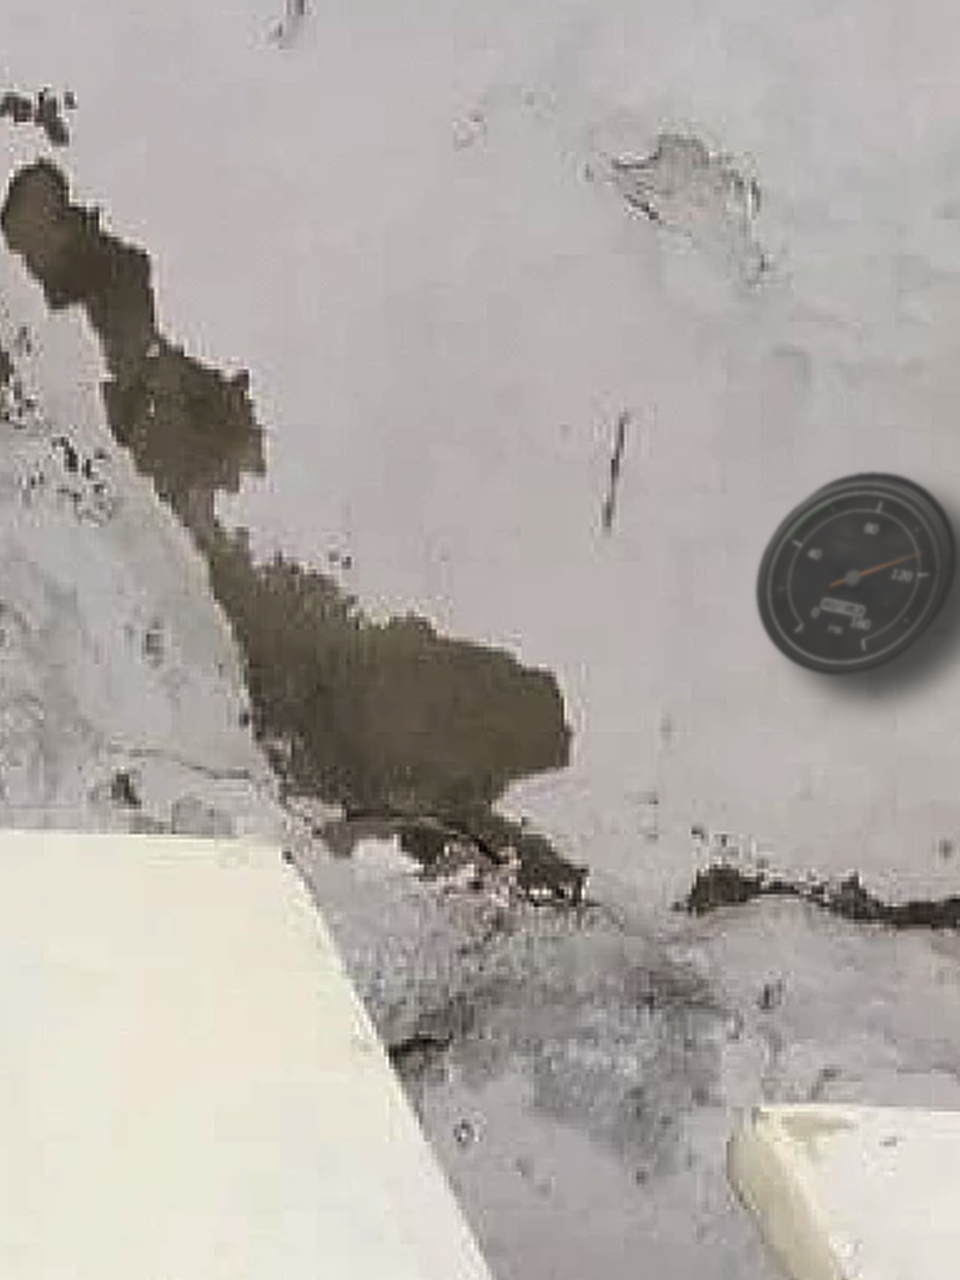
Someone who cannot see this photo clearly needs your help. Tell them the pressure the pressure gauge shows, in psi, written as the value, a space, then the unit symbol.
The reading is 110 psi
